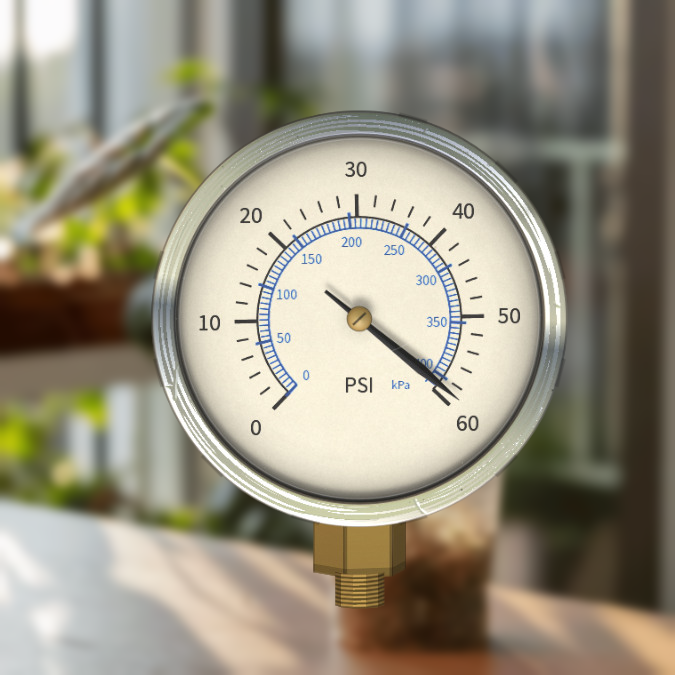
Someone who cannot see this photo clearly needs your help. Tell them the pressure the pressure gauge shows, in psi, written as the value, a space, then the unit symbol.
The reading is 59 psi
